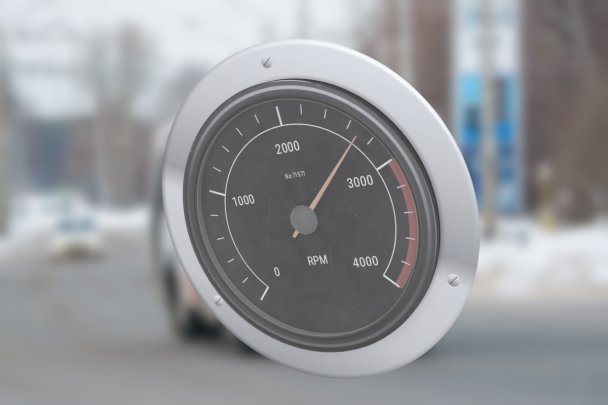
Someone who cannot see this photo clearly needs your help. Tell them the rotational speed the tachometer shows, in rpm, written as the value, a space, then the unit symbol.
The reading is 2700 rpm
